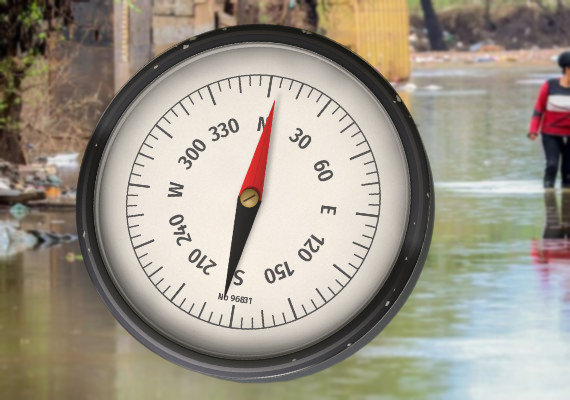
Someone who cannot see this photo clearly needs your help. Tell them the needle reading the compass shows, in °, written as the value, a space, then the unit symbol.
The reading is 5 °
